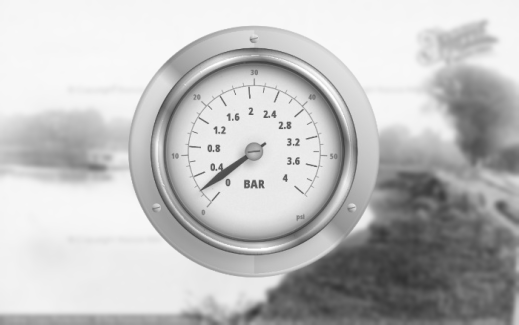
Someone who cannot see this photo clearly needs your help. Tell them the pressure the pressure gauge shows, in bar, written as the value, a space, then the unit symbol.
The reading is 0.2 bar
